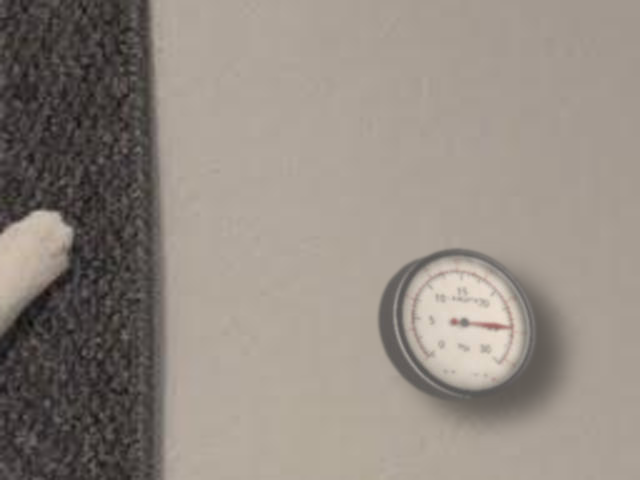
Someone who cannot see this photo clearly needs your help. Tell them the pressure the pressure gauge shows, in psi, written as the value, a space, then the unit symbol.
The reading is 25 psi
